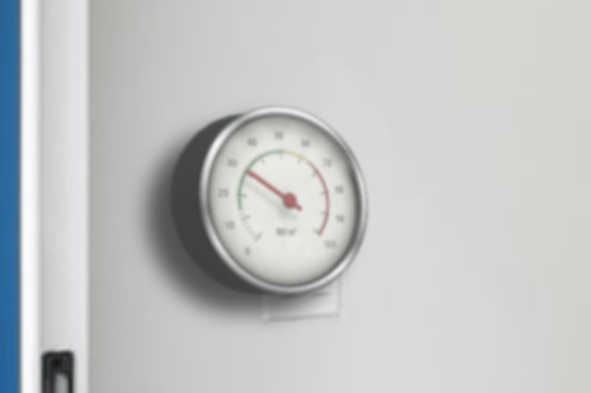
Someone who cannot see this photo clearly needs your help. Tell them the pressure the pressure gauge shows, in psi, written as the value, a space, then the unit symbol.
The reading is 30 psi
